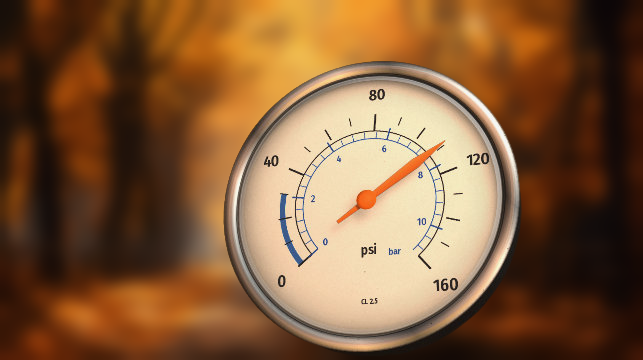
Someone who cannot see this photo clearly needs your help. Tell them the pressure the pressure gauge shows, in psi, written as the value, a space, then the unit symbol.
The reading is 110 psi
